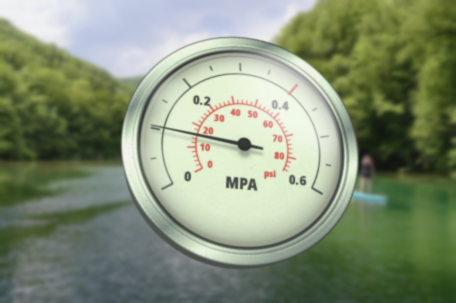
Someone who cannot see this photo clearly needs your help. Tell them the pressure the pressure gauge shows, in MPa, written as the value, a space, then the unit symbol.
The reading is 0.1 MPa
